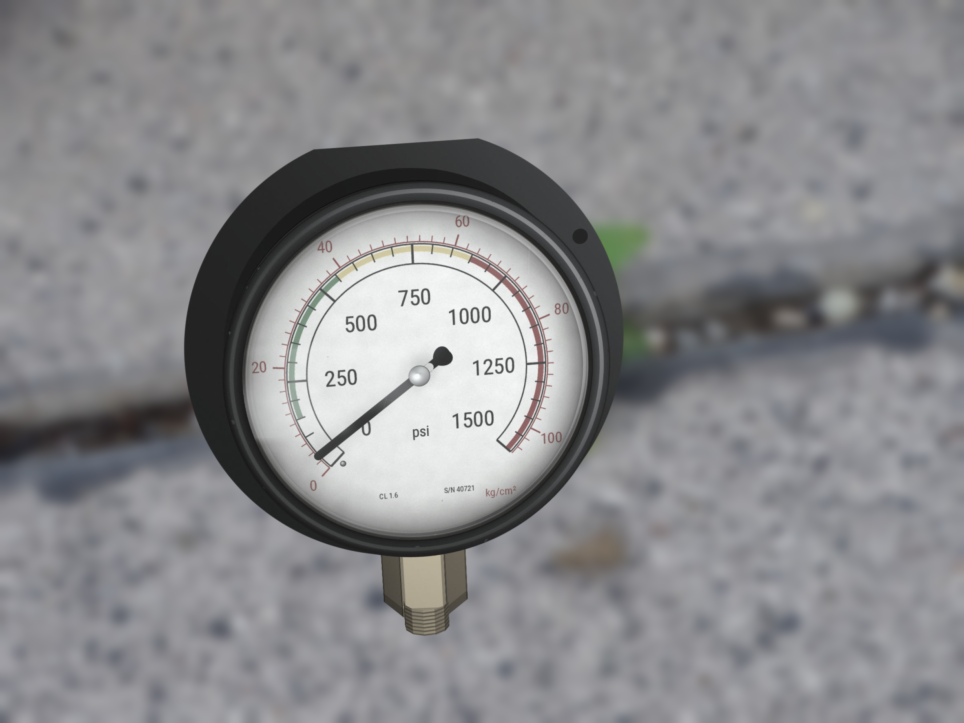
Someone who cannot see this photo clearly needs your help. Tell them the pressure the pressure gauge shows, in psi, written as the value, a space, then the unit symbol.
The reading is 50 psi
